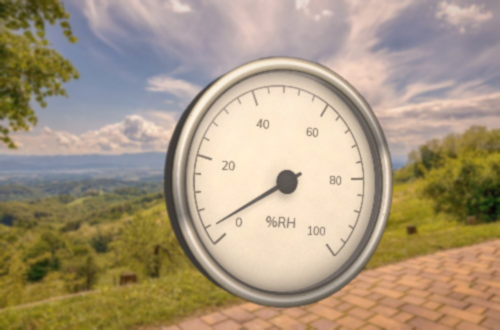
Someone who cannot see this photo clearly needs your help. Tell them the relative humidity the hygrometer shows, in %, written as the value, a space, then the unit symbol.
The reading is 4 %
